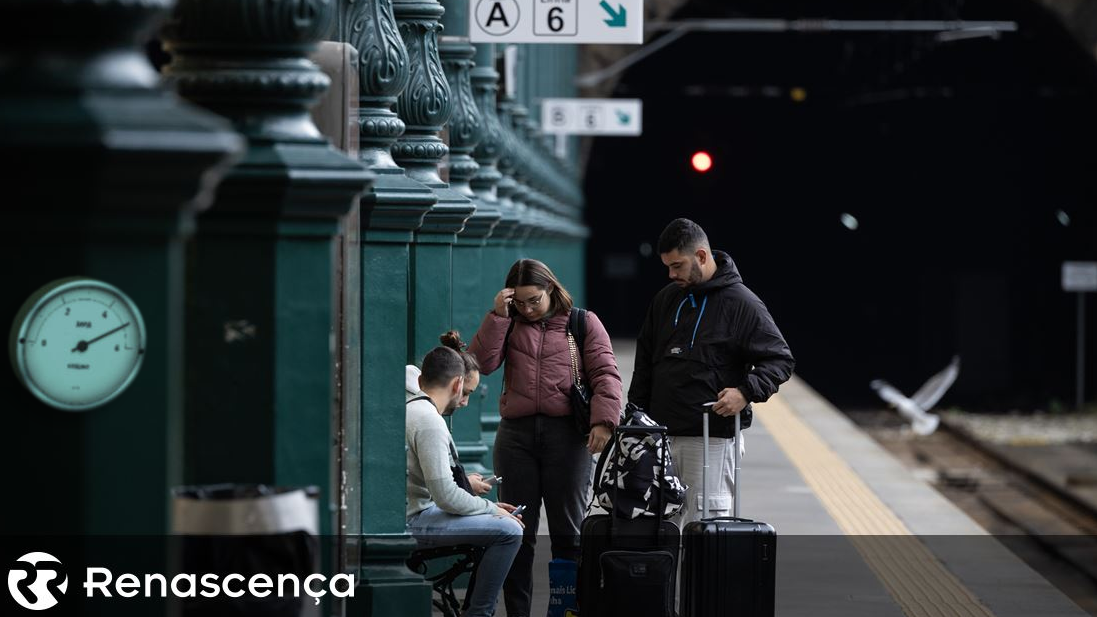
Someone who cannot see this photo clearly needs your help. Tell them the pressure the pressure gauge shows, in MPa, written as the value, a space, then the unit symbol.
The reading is 5 MPa
